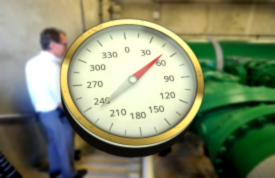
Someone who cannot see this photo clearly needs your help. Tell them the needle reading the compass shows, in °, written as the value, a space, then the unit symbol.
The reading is 52.5 °
